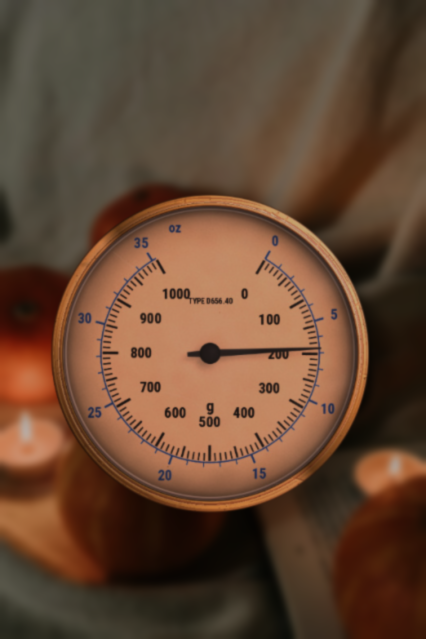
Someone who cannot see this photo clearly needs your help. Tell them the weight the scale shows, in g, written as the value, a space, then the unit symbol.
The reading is 190 g
